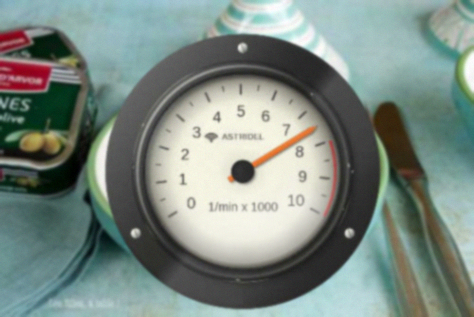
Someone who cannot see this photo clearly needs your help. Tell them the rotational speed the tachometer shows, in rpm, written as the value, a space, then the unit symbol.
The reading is 7500 rpm
